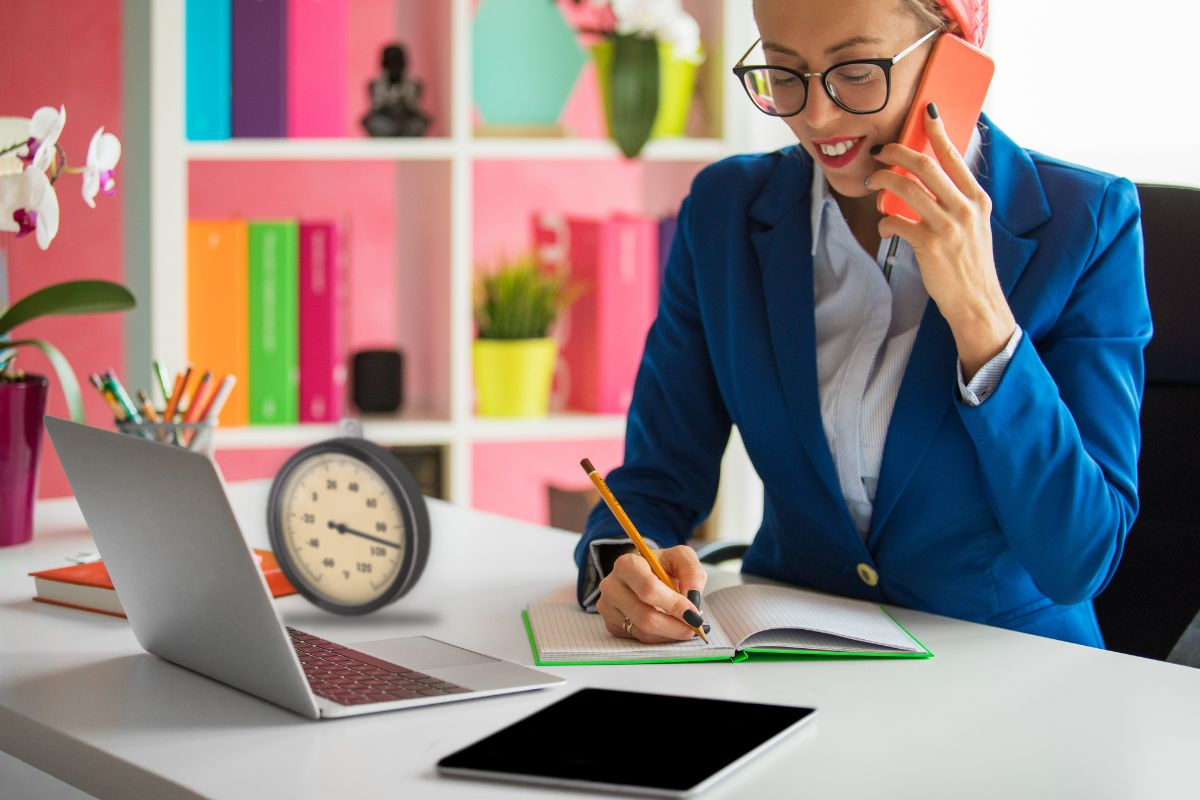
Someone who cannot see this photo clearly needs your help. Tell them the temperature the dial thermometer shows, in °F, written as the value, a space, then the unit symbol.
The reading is 90 °F
